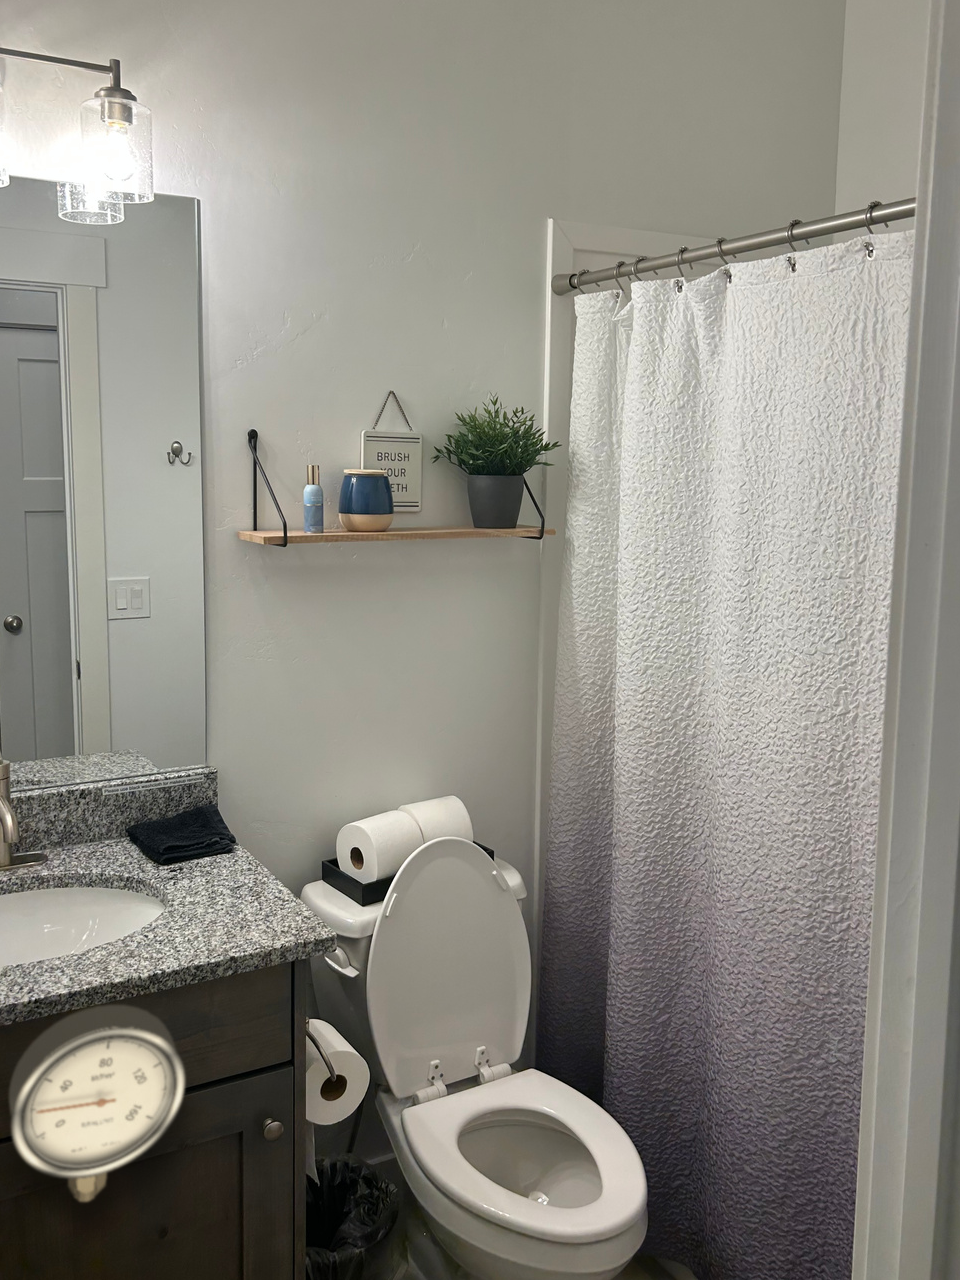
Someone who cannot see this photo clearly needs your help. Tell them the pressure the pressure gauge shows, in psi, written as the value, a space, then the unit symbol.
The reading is 20 psi
